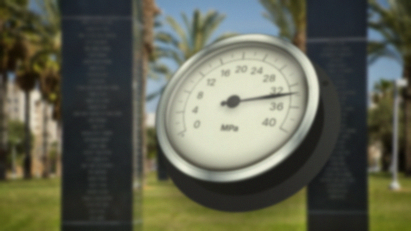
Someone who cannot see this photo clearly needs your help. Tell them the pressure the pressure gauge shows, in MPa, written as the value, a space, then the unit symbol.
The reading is 34 MPa
